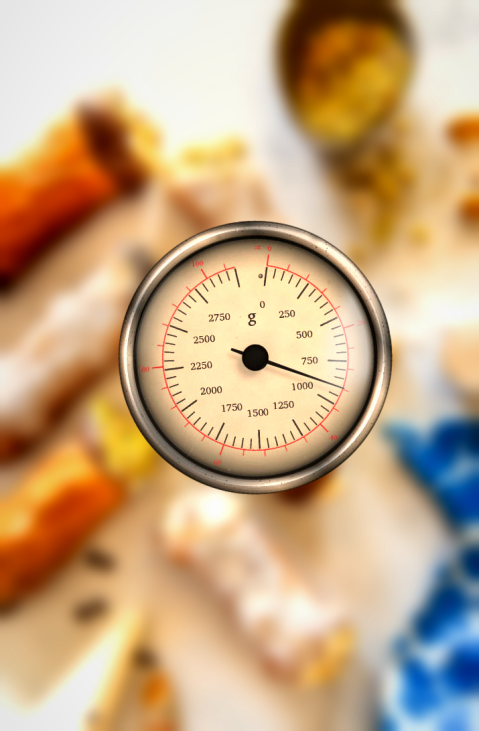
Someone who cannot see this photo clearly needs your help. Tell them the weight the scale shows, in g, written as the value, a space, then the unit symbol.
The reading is 900 g
